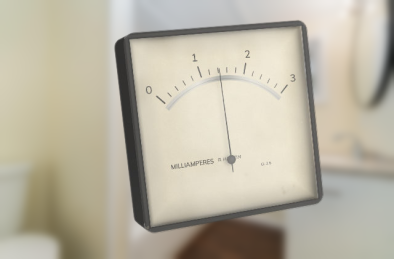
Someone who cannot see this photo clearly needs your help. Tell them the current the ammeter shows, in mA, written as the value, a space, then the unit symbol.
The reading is 1.4 mA
